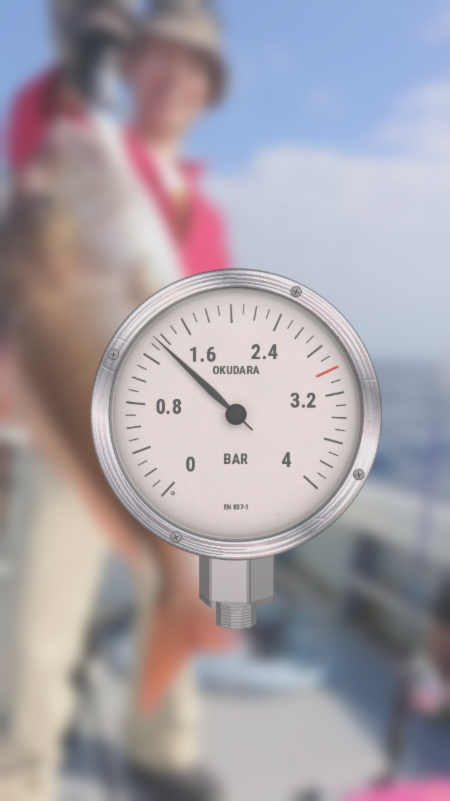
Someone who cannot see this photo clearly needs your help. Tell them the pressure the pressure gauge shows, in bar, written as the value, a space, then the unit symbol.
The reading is 1.35 bar
